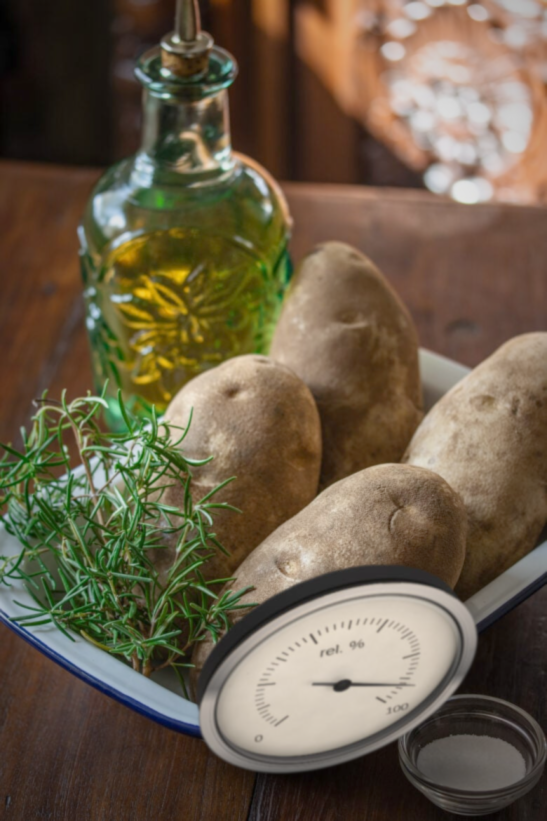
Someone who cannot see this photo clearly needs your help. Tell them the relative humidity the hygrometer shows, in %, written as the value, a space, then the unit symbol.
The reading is 90 %
